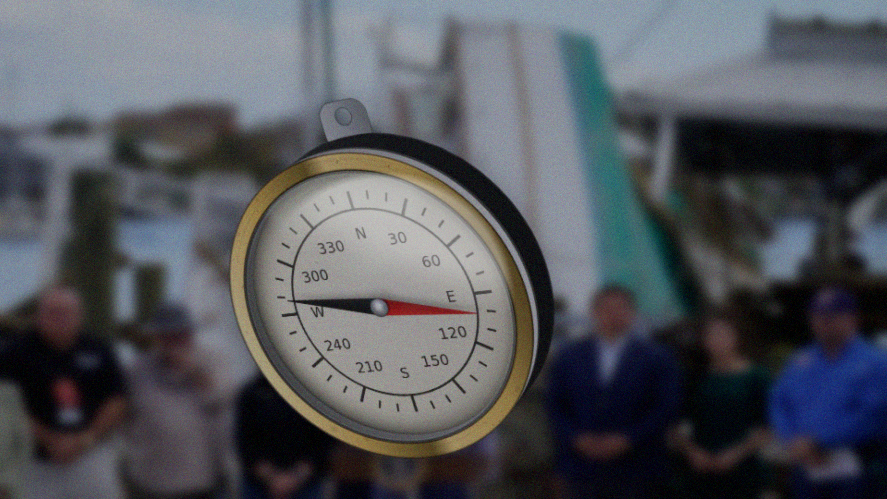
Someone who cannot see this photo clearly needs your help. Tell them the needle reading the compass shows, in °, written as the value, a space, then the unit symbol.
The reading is 100 °
